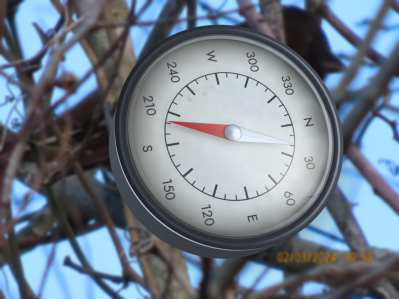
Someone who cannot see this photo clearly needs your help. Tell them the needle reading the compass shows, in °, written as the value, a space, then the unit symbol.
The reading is 200 °
